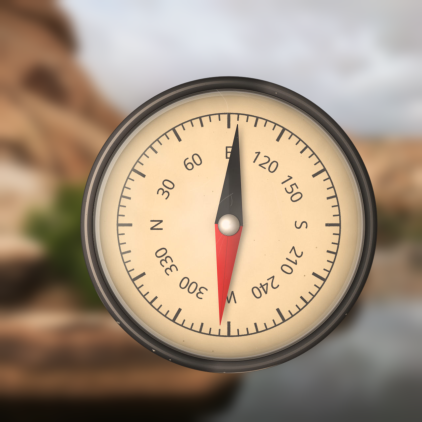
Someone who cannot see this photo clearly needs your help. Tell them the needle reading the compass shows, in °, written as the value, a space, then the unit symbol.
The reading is 275 °
